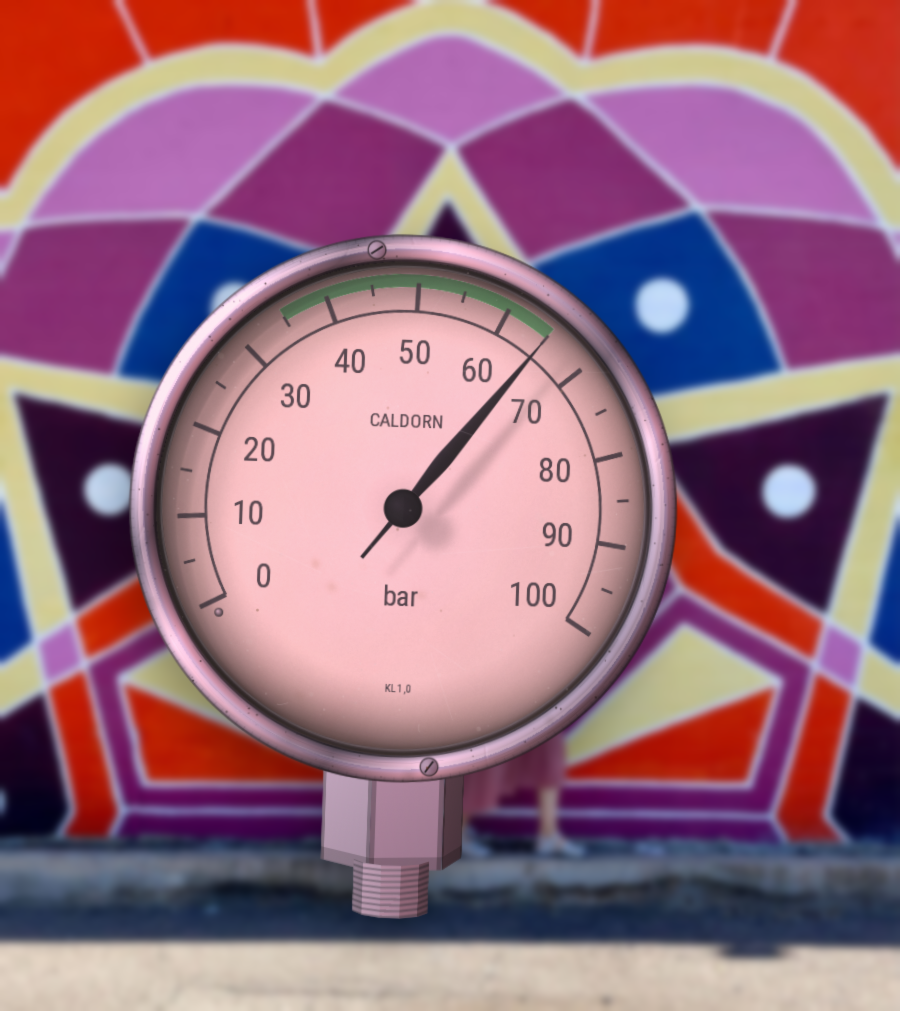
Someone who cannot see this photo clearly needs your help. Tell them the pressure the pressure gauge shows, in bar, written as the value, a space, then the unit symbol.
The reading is 65 bar
